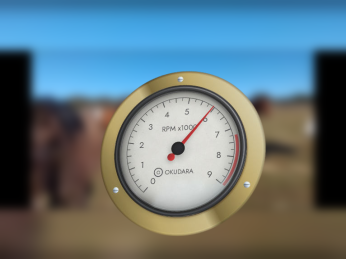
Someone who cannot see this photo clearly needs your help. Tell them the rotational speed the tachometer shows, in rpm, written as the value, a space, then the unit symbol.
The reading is 6000 rpm
